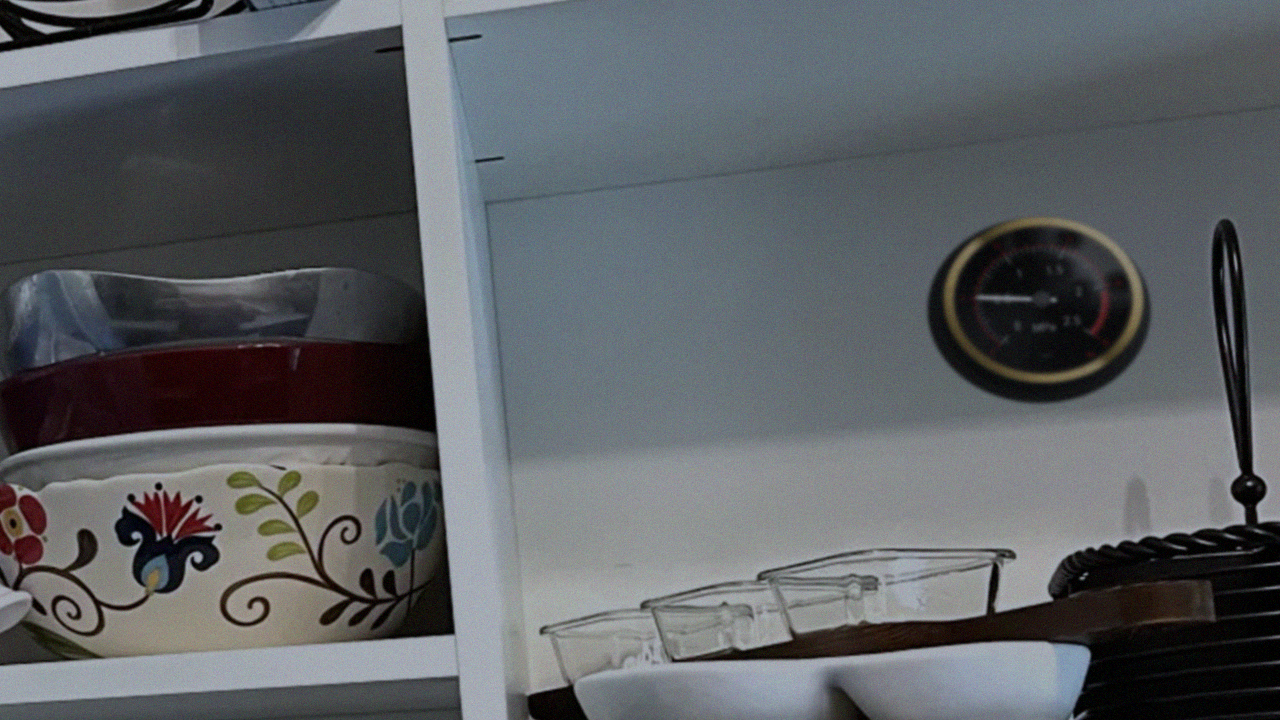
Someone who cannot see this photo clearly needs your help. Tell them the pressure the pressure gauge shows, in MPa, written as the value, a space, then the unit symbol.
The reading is 0.5 MPa
